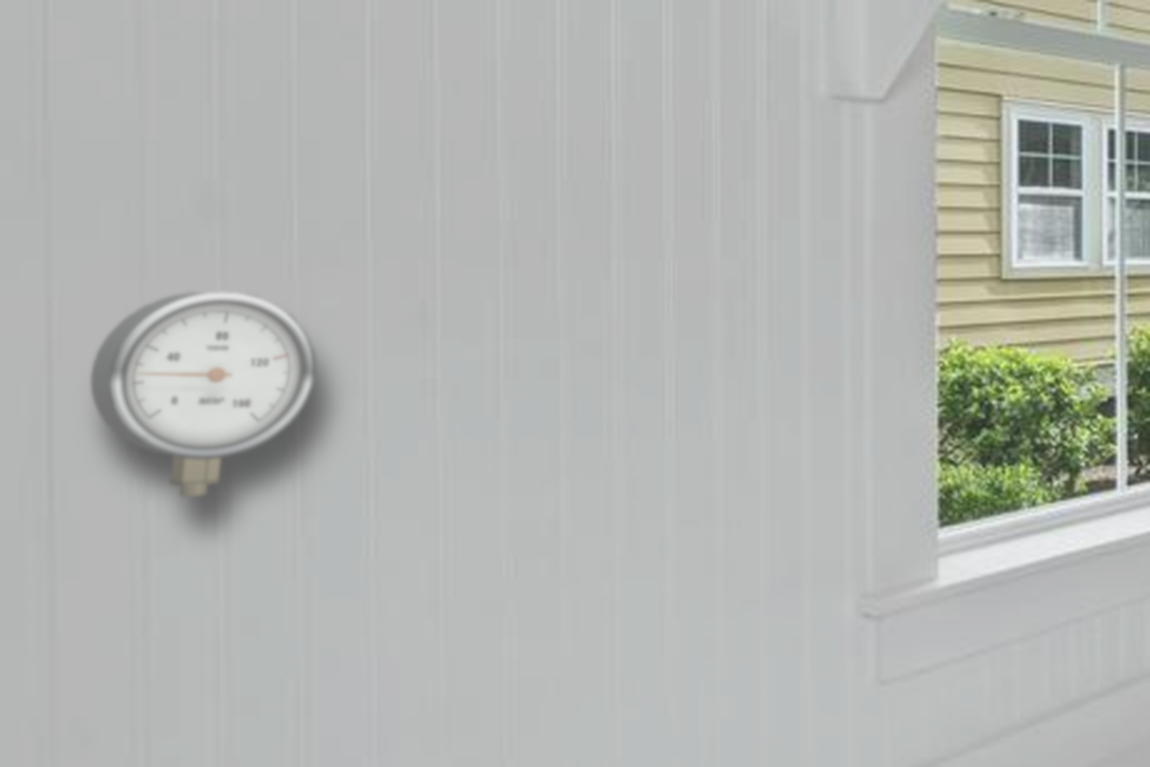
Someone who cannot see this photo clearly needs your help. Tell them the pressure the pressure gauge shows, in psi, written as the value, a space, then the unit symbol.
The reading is 25 psi
